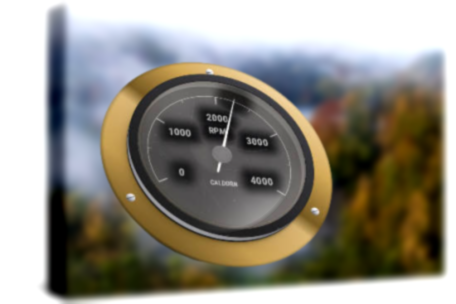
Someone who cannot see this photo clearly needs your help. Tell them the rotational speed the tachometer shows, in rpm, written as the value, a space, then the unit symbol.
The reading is 2250 rpm
